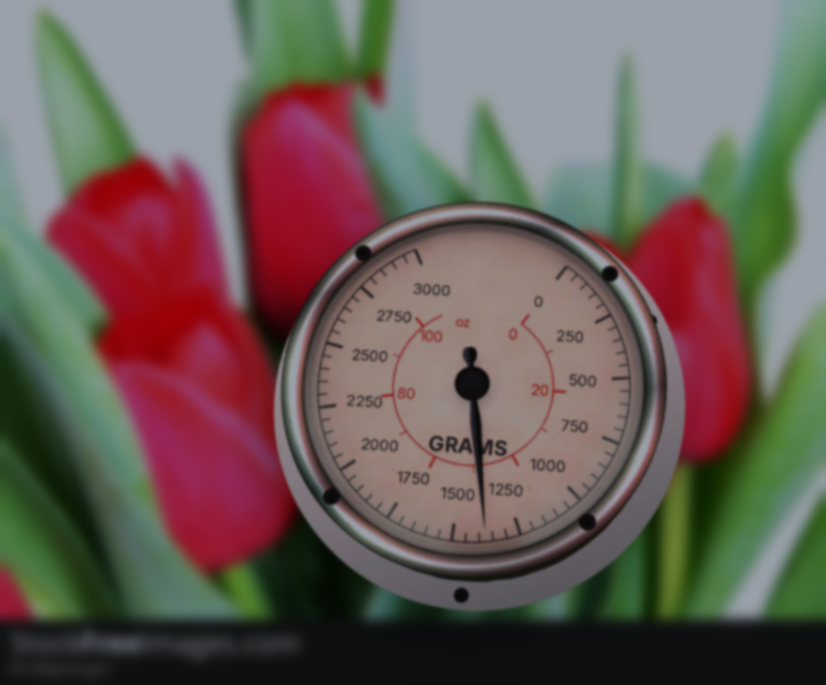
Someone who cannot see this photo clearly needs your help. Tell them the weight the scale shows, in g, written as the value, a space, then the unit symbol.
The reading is 1375 g
